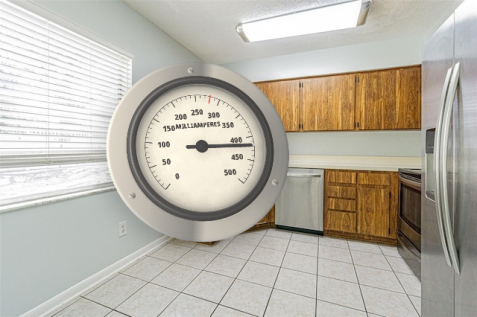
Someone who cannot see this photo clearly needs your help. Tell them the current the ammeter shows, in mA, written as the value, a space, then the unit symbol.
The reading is 420 mA
